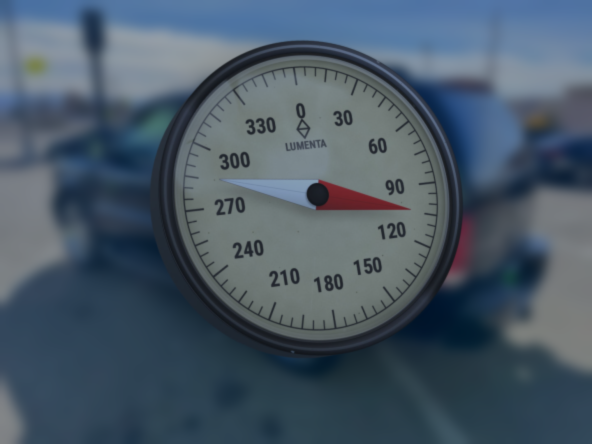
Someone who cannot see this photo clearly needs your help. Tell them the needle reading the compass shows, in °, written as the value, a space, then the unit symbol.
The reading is 105 °
